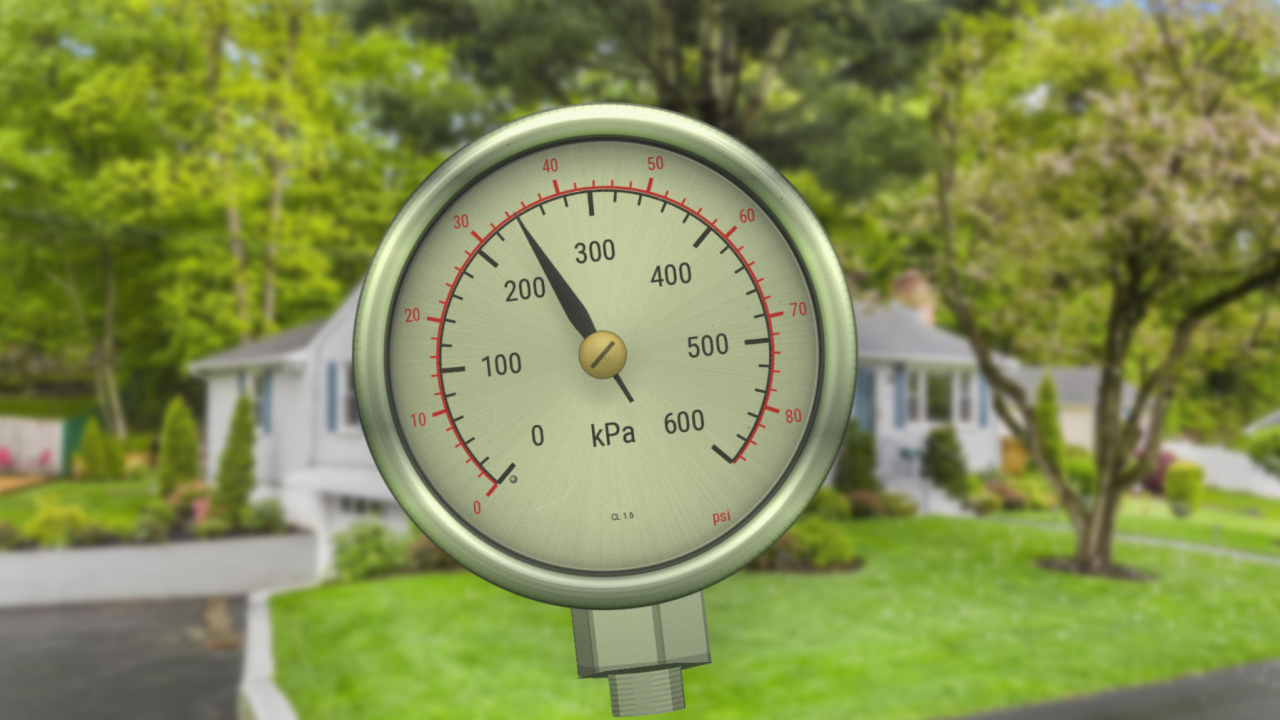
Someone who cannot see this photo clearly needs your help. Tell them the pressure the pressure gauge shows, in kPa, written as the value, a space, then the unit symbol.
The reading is 240 kPa
